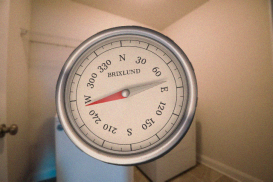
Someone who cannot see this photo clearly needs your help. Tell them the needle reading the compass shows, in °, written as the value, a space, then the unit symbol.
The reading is 260 °
